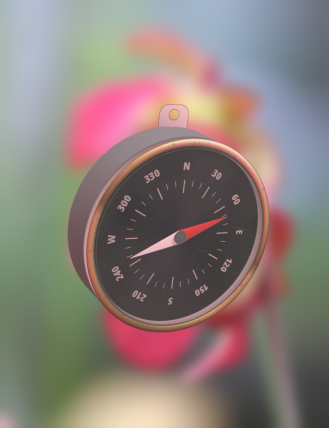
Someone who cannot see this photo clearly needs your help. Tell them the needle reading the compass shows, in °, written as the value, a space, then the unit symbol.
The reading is 70 °
